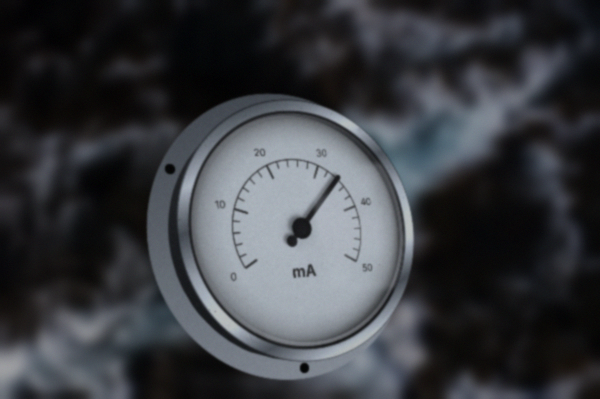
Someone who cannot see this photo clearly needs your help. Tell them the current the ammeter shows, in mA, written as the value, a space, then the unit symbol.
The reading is 34 mA
